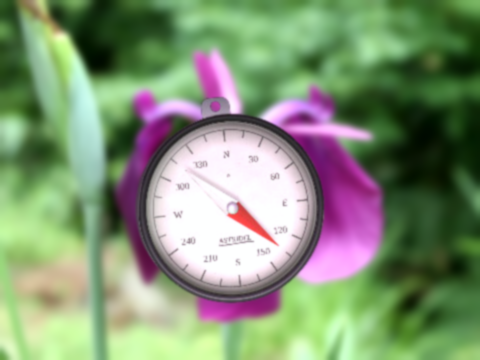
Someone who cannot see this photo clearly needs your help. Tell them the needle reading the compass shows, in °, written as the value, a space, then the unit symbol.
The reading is 135 °
